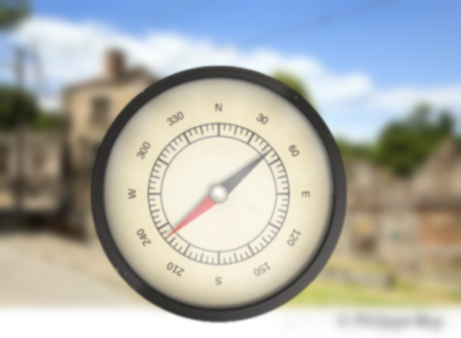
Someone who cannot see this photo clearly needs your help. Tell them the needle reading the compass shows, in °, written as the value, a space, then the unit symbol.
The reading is 230 °
